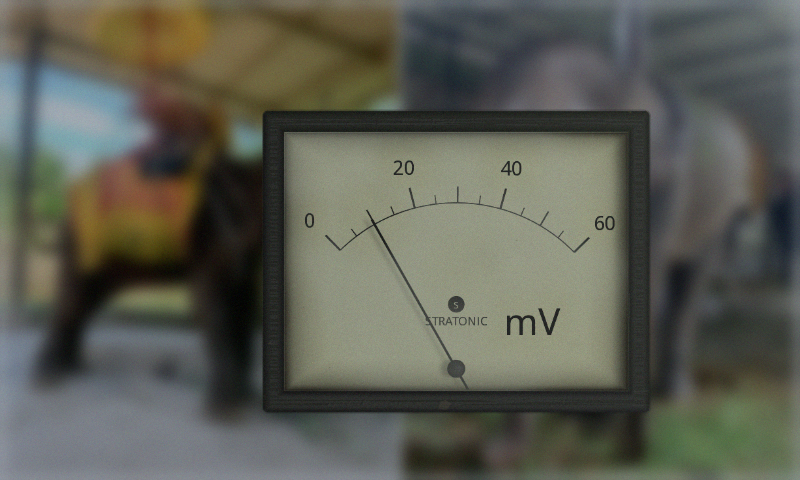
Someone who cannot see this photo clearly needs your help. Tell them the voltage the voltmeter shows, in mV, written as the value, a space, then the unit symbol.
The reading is 10 mV
